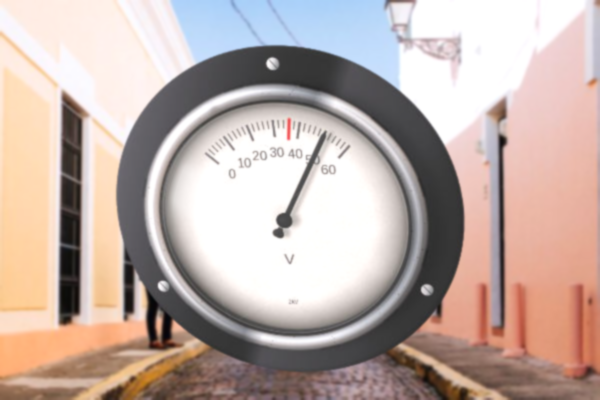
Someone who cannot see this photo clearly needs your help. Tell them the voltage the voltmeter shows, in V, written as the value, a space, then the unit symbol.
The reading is 50 V
